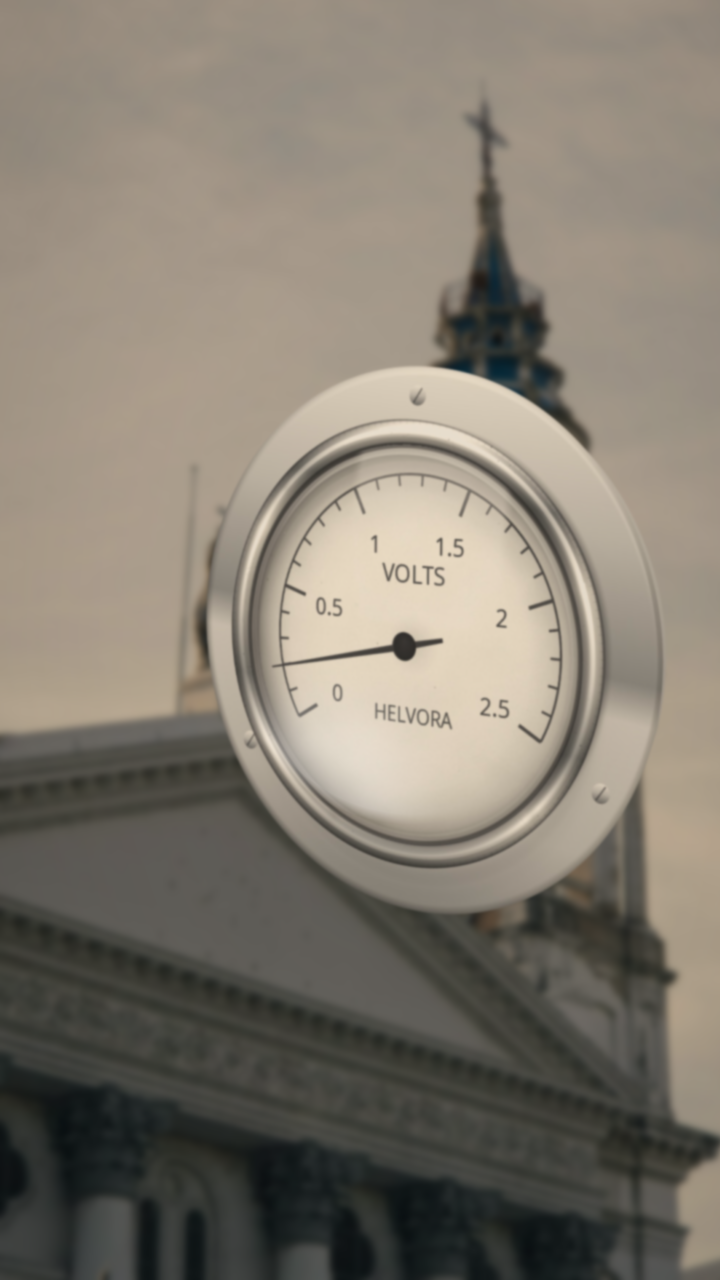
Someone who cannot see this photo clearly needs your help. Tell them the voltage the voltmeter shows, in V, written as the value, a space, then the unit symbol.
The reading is 0.2 V
